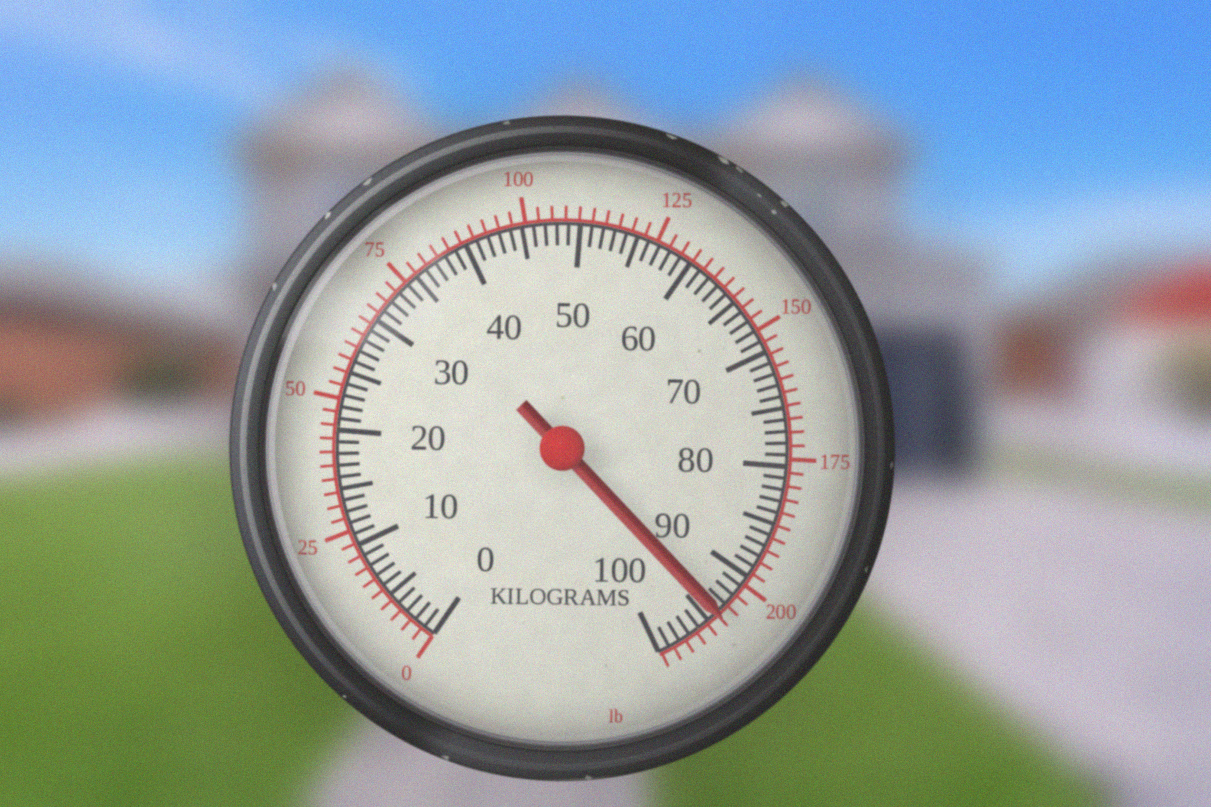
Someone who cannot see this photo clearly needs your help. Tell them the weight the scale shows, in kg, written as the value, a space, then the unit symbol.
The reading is 94 kg
